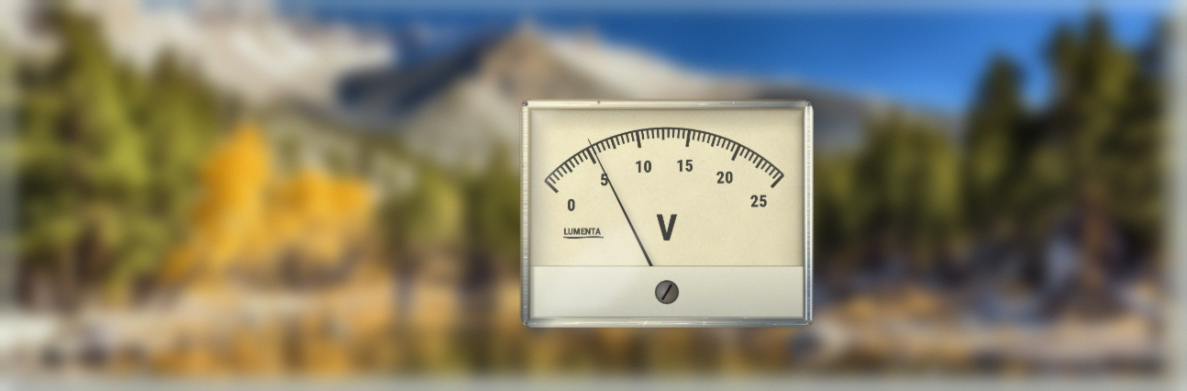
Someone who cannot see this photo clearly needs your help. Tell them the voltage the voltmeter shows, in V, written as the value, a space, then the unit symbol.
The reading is 5.5 V
